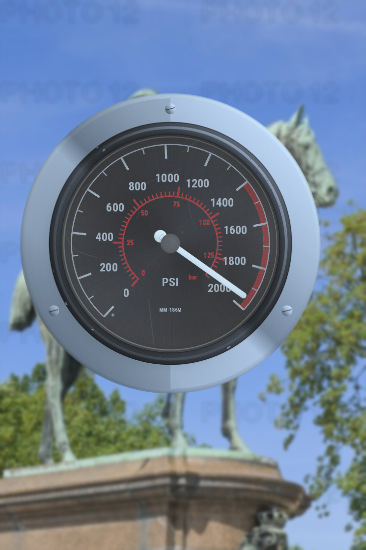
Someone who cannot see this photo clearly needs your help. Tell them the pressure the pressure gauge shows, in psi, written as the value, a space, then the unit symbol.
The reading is 1950 psi
